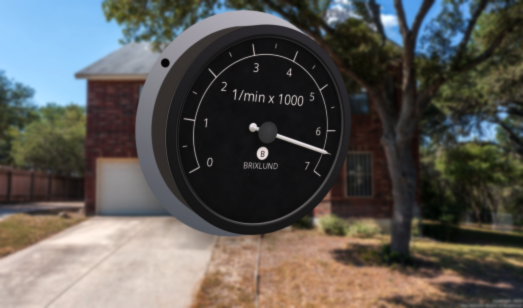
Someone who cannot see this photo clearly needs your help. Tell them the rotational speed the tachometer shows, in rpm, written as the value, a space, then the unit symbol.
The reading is 6500 rpm
